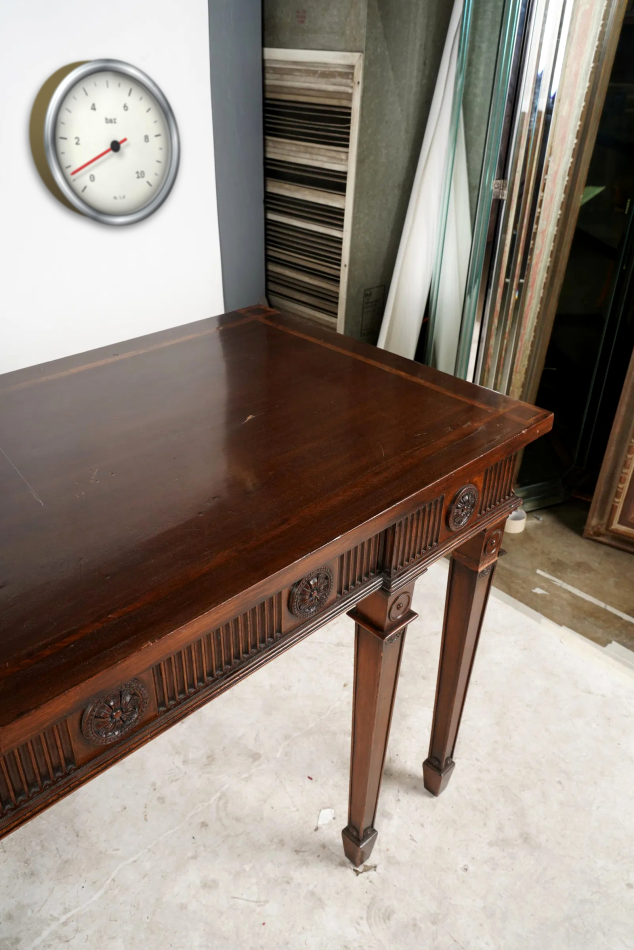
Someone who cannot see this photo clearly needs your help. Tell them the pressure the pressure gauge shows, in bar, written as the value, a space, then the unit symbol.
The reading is 0.75 bar
